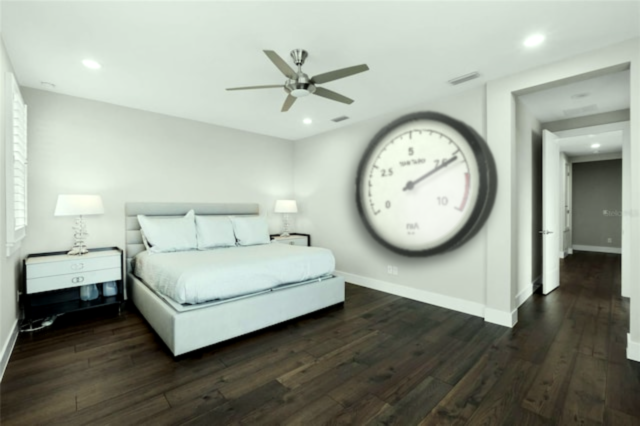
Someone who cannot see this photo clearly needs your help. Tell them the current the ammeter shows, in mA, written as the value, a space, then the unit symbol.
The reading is 7.75 mA
